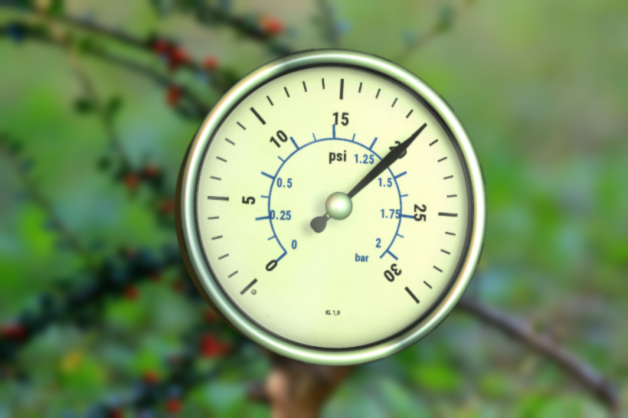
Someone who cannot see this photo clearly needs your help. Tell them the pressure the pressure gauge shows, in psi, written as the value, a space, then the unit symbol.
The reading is 20 psi
